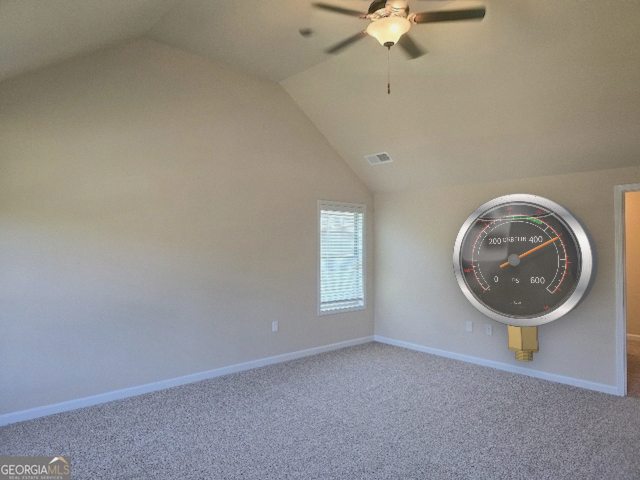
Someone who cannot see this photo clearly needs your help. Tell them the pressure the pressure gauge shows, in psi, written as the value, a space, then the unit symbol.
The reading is 440 psi
